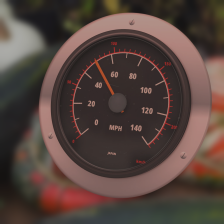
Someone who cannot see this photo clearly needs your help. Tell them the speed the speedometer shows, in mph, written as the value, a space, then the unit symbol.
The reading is 50 mph
